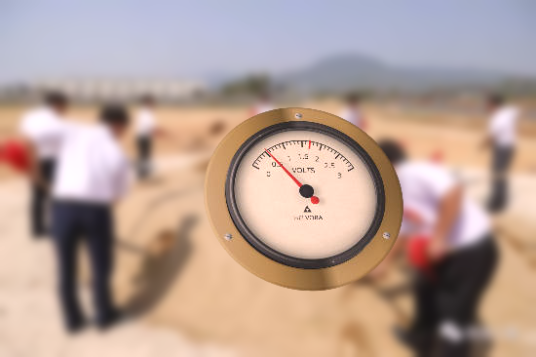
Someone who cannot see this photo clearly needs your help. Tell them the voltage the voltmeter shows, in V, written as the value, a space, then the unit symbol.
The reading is 0.5 V
